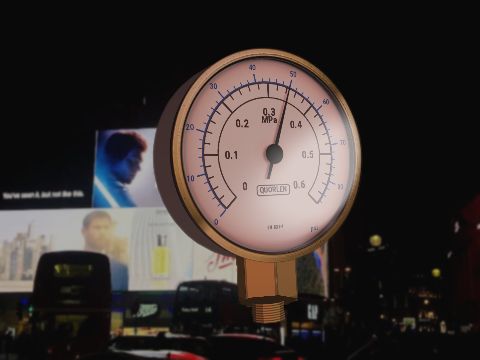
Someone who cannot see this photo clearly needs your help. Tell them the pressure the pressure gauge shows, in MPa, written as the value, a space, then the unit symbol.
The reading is 0.34 MPa
